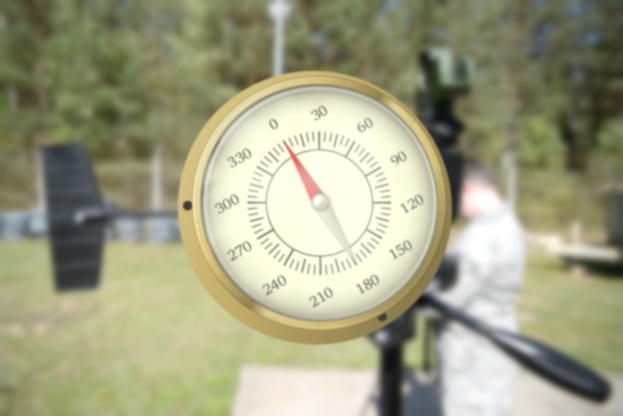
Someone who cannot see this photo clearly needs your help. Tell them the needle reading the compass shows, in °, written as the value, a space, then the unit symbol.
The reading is 0 °
